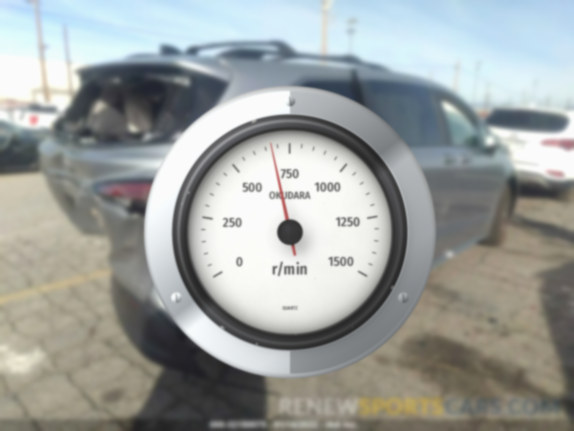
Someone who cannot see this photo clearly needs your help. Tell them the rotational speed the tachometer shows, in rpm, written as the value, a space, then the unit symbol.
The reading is 675 rpm
